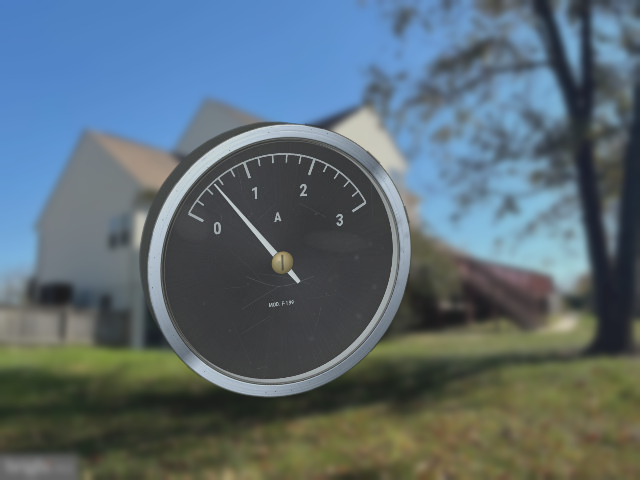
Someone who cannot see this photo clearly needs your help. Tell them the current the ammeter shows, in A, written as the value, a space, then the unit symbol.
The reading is 0.5 A
